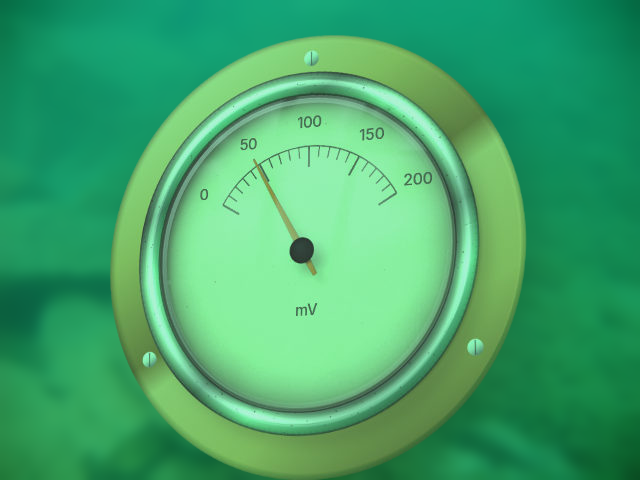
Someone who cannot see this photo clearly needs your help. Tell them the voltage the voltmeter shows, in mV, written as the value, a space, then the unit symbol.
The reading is 50 mV
